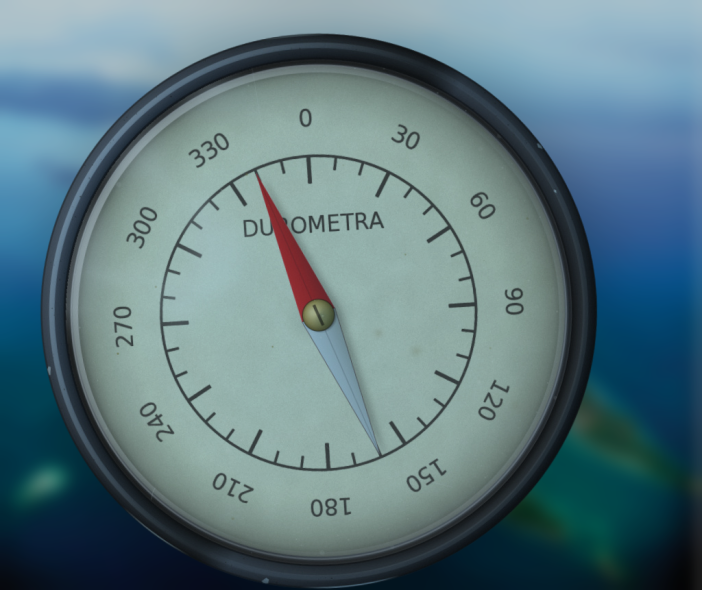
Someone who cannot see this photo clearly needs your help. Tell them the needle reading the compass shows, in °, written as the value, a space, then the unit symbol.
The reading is 340 °
